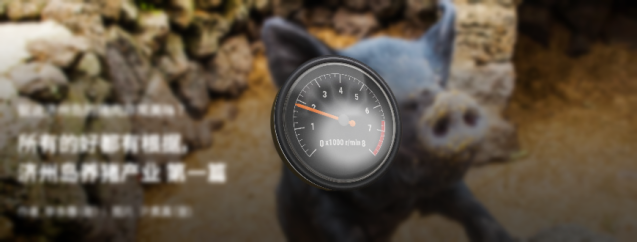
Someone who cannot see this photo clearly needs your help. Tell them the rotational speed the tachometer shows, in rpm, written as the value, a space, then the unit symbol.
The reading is 1800 rpm
